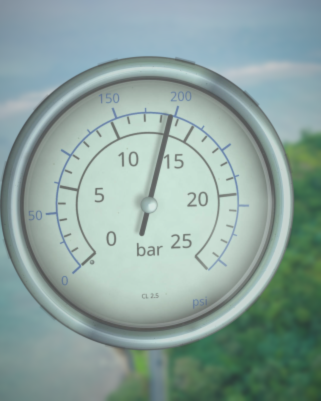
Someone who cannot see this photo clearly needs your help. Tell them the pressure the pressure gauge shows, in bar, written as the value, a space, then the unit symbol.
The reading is 13.5 bar
